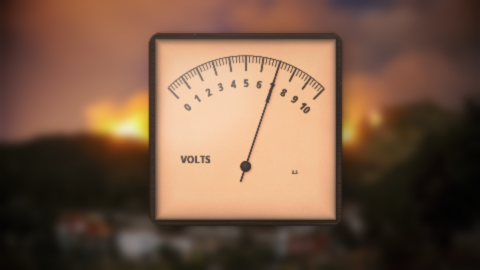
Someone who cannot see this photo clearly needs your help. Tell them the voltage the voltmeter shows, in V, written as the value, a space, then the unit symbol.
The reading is 7 V
